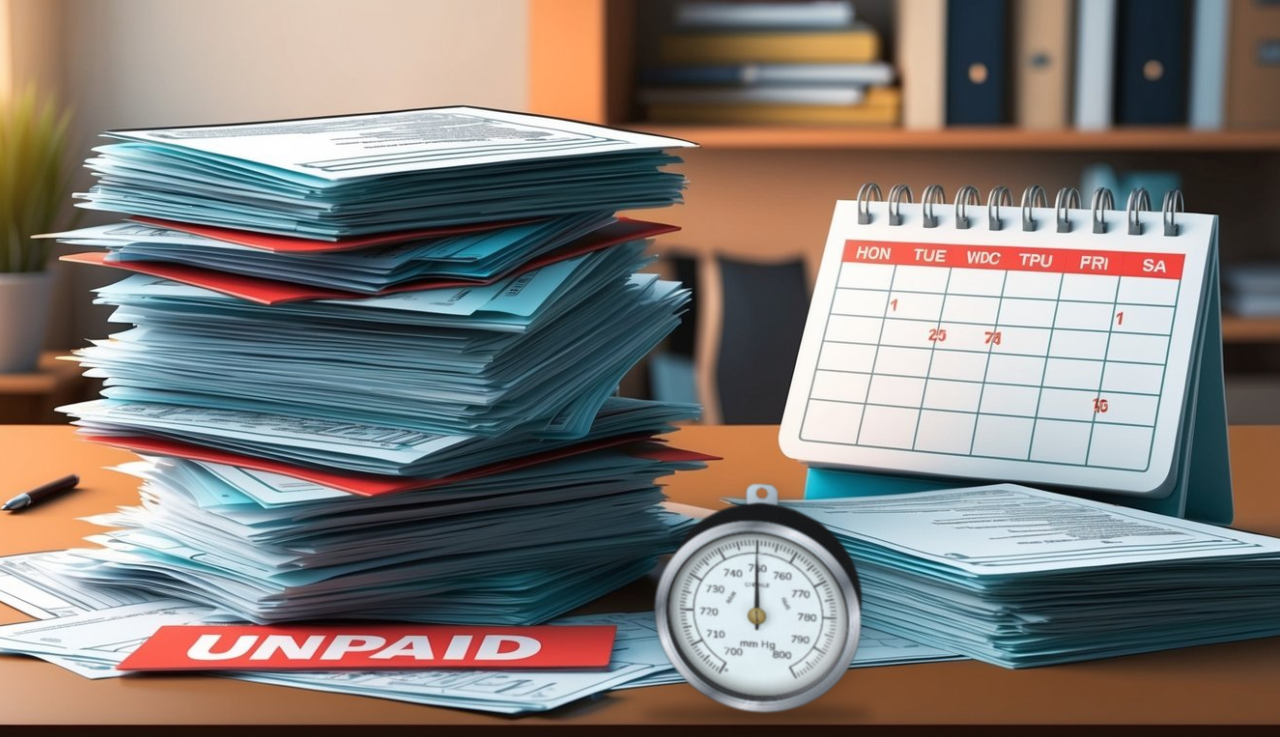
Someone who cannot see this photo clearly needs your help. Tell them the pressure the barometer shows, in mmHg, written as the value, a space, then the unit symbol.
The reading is 750 mmHg
